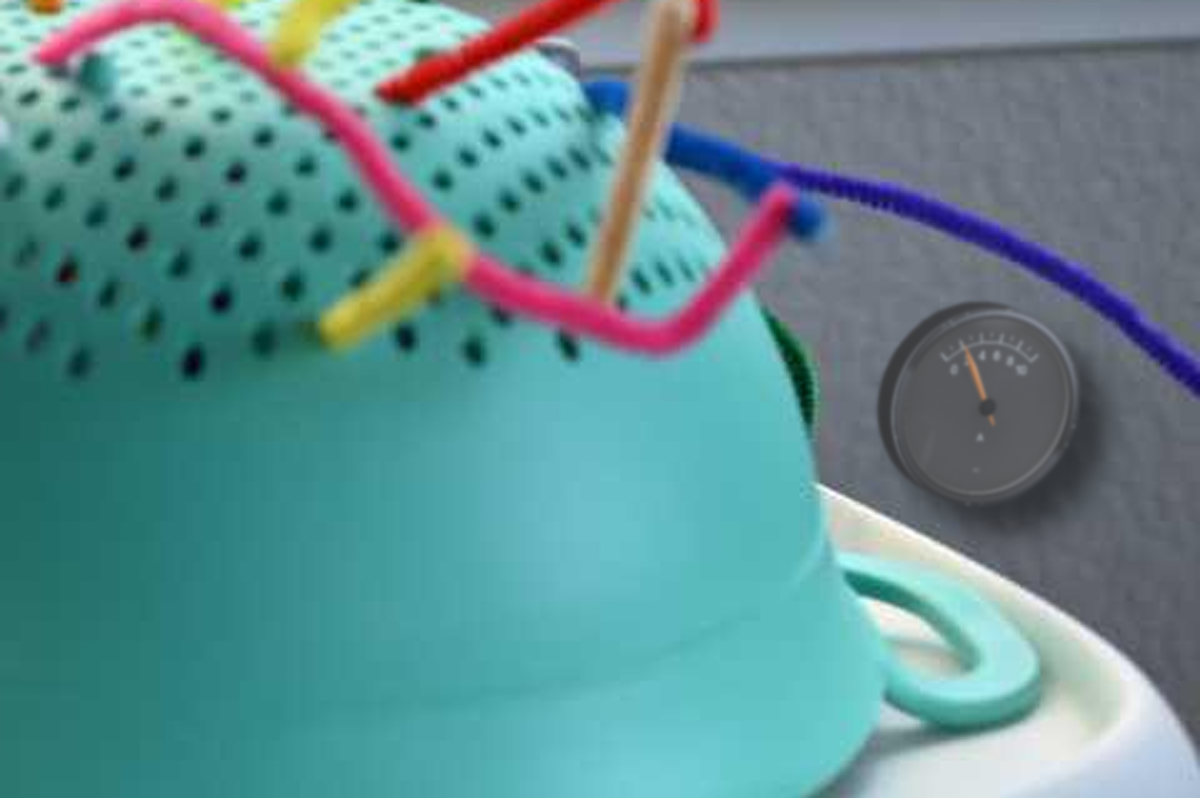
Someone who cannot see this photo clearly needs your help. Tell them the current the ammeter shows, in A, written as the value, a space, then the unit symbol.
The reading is 2 A
